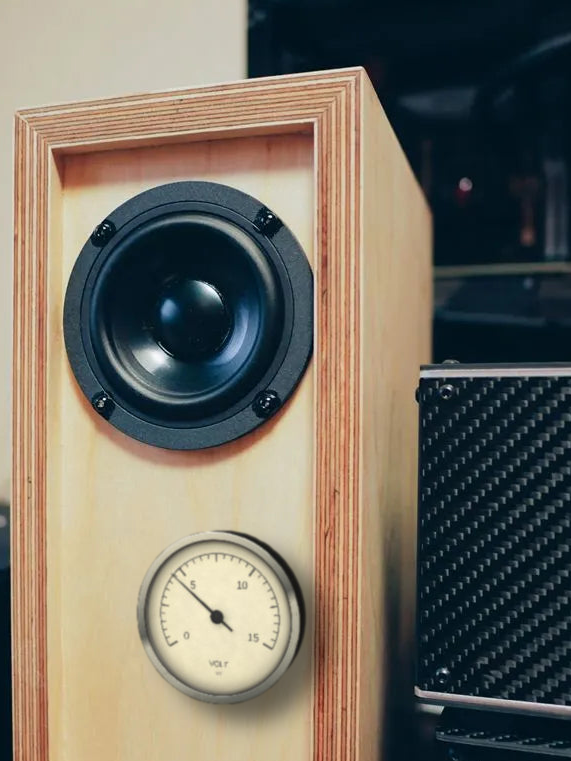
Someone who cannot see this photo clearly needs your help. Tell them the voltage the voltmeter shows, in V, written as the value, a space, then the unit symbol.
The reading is 4.5 V
